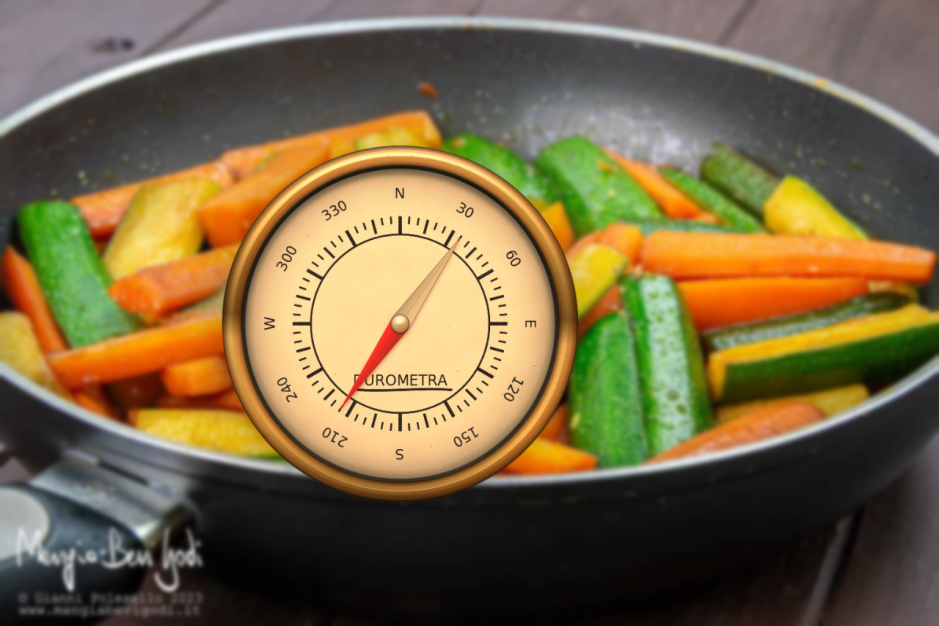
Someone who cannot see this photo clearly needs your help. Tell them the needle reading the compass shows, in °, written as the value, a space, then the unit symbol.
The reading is 215 °
